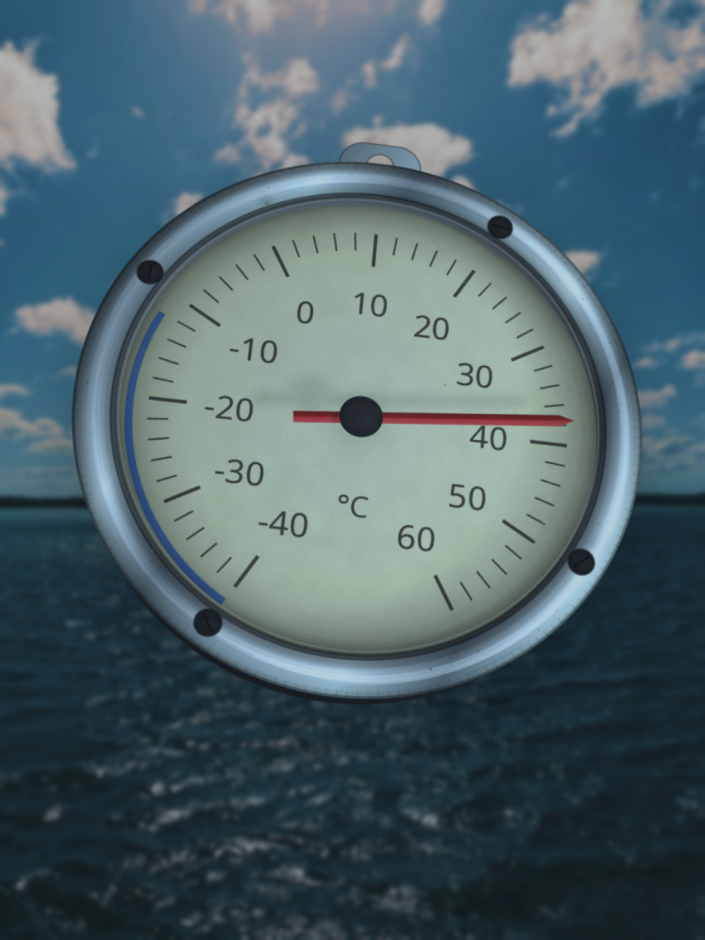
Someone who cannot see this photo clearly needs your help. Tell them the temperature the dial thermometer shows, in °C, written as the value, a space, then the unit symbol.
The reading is 38 °C
